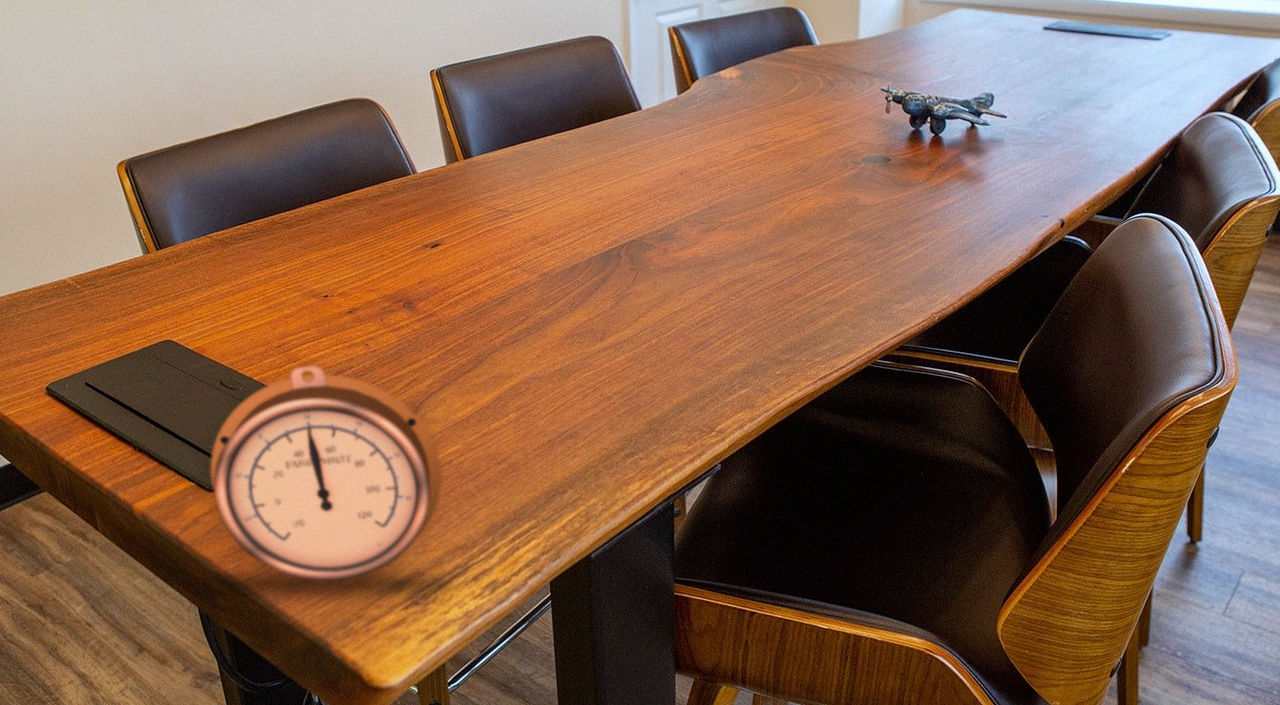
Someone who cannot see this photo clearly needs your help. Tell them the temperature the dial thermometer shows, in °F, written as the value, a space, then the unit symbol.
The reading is 50 °F
